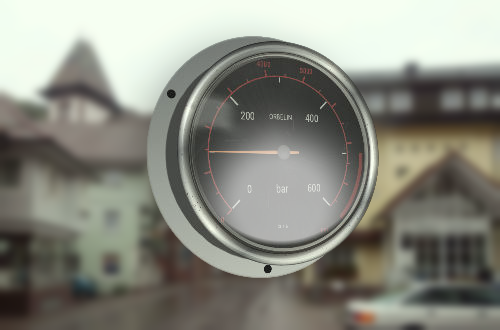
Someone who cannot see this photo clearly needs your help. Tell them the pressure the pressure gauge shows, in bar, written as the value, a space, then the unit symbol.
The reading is 100 bar
